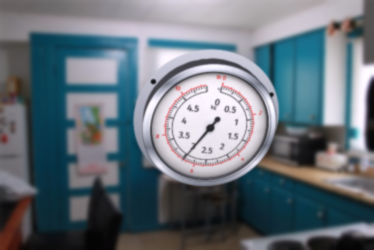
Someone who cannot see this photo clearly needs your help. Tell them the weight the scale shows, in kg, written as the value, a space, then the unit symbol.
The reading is 3 kg
